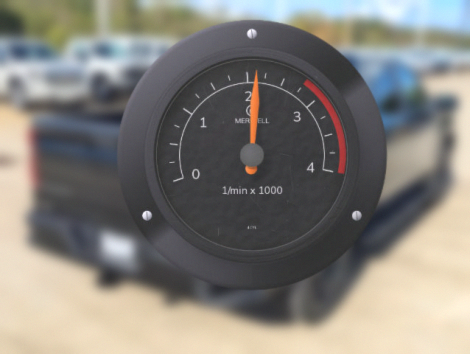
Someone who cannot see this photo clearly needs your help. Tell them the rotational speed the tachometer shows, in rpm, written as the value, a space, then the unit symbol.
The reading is 2125 rpm
